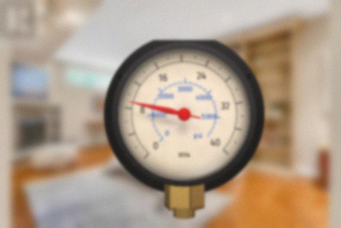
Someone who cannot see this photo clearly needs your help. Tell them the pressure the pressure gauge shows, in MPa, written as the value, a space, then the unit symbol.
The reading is 9 MPa
